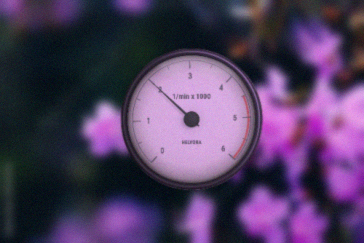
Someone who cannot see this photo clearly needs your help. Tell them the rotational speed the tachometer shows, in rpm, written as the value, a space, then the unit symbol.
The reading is 2000 rpm
